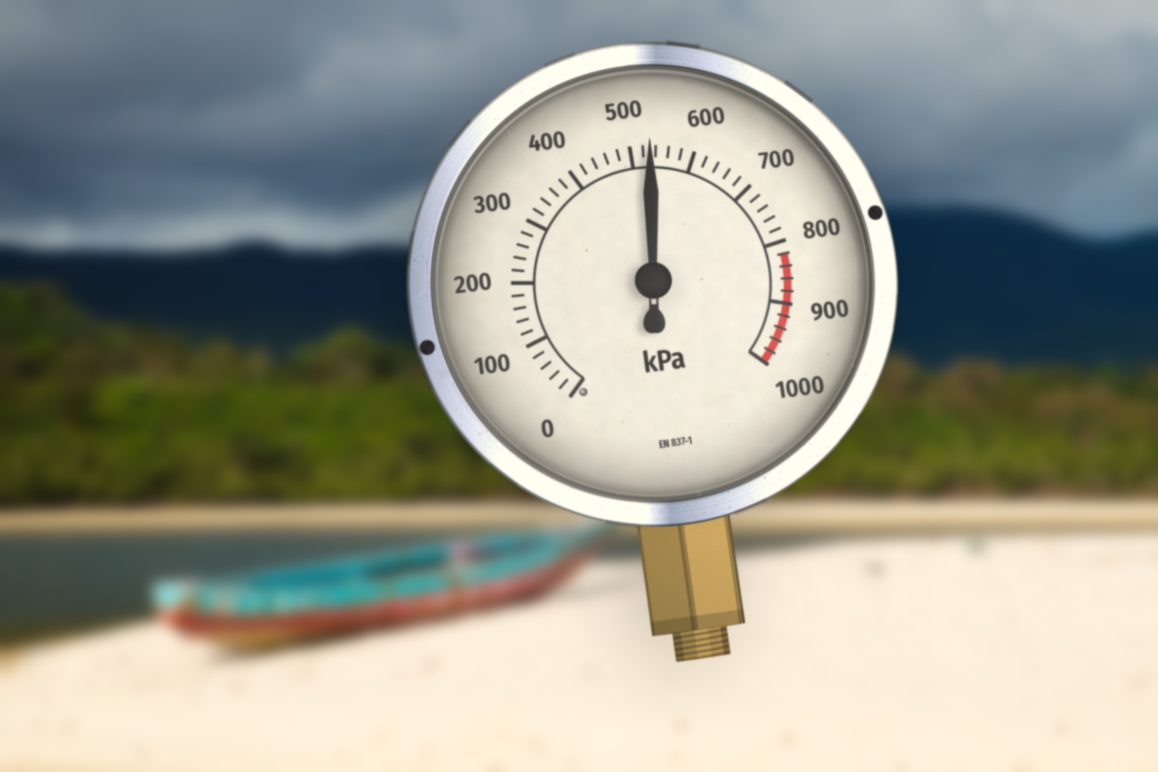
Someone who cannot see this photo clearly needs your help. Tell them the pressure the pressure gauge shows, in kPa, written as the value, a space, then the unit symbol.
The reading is 530 kPa
